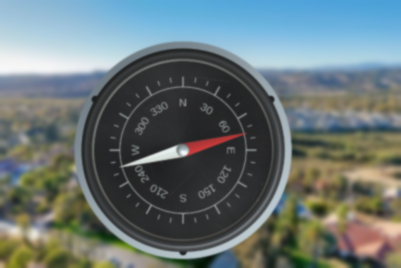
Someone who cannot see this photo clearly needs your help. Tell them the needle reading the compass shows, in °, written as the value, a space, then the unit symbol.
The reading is 75 °
